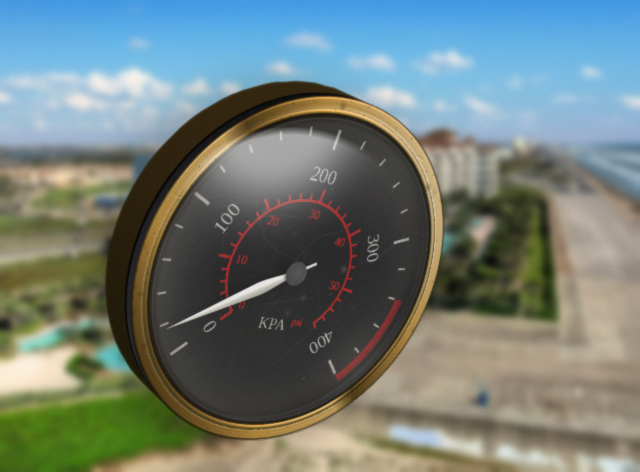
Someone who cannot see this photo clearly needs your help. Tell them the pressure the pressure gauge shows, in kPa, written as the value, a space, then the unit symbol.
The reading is 20 kPa
